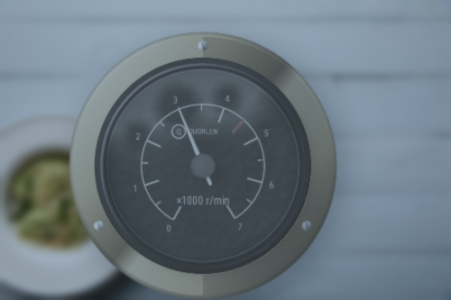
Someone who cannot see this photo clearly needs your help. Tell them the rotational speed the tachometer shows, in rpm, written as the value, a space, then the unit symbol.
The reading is 3000 rpm
